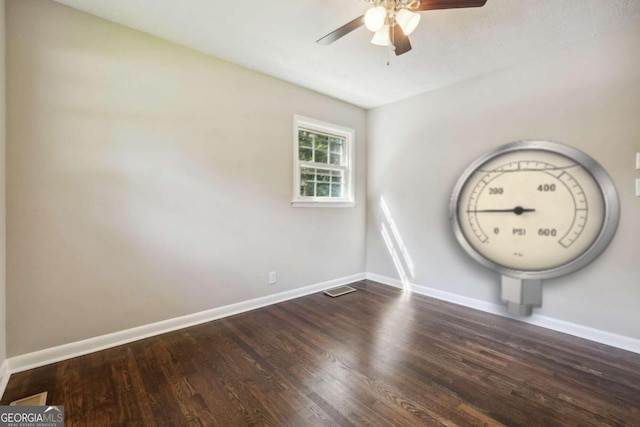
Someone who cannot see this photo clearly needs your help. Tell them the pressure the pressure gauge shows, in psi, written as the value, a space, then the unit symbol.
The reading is 100 psi
